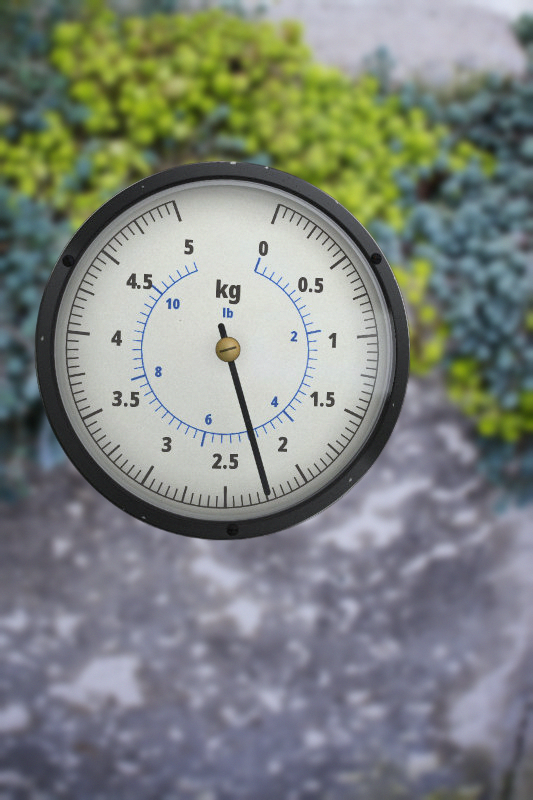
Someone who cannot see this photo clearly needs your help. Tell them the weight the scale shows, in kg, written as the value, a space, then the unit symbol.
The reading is 2.25 kg
